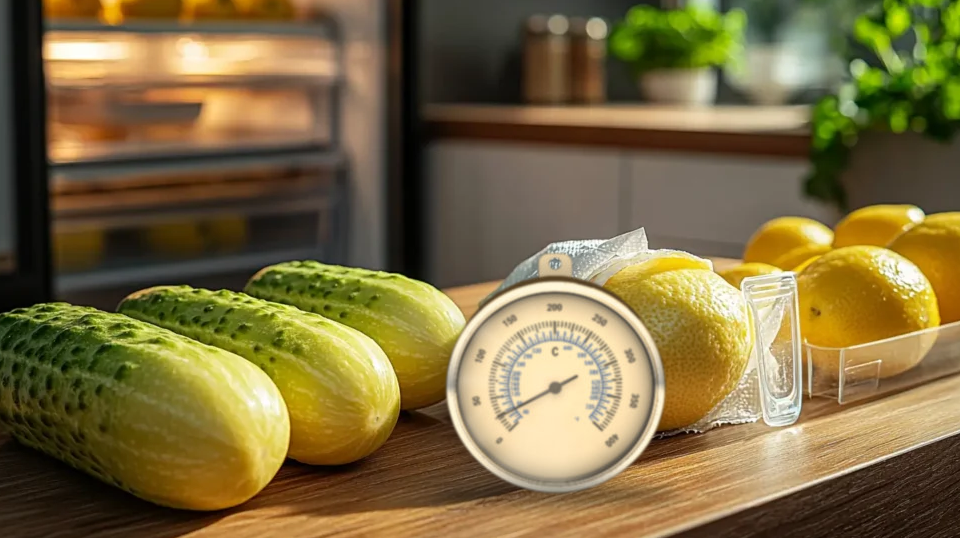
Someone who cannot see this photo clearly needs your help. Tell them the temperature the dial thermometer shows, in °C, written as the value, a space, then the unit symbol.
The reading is 25 °C
